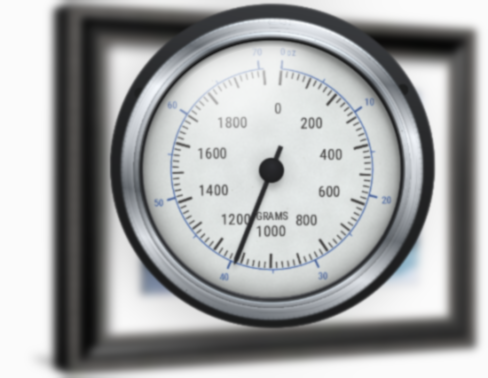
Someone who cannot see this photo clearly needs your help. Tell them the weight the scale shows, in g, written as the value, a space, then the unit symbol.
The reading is 1120 g
